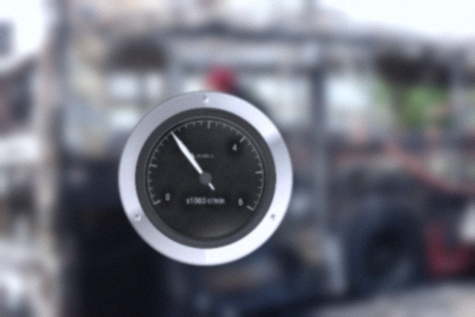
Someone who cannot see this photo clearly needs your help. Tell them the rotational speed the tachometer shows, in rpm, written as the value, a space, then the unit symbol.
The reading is 2000 rpm
